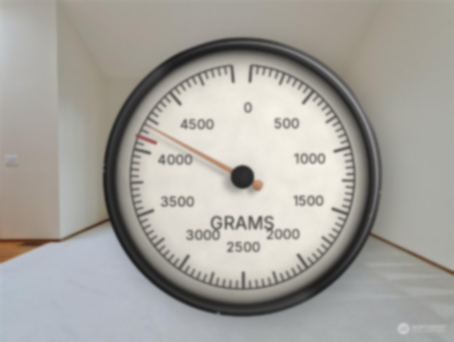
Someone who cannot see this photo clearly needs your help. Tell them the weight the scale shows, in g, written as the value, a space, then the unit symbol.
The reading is 4200 g
